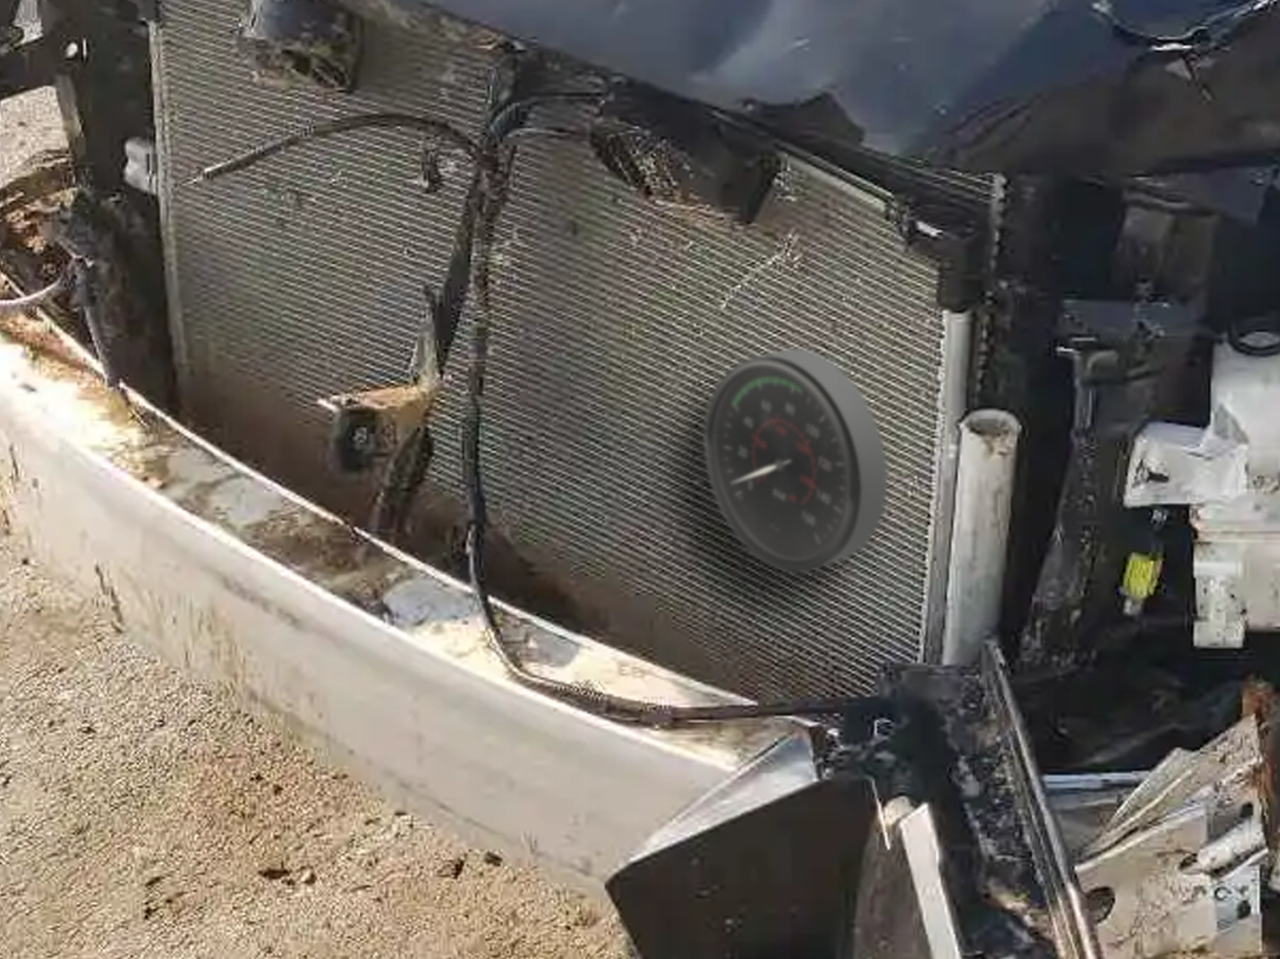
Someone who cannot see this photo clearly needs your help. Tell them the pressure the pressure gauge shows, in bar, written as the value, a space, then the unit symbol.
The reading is 5 bar
